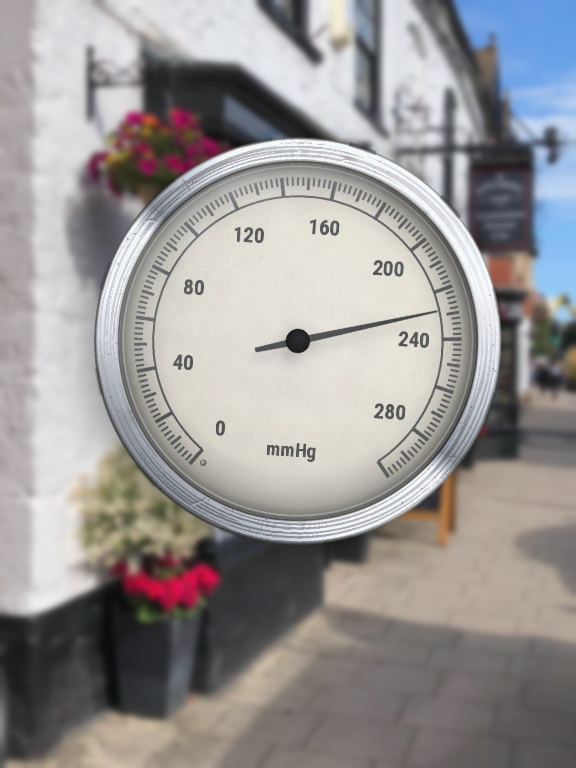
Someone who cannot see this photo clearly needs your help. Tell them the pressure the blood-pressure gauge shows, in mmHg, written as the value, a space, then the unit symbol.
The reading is 228 mmHg
